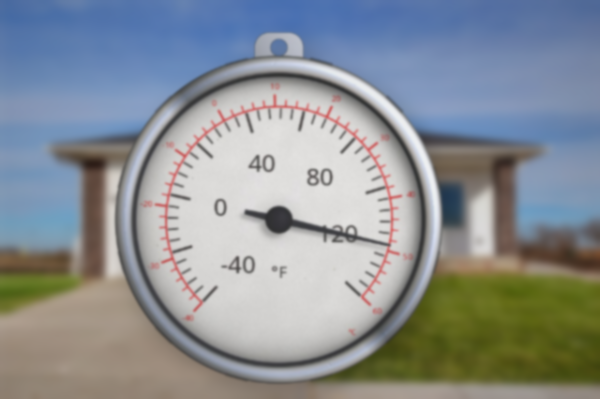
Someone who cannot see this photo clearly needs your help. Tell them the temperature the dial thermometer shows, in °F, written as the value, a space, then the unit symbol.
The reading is 120 °F
